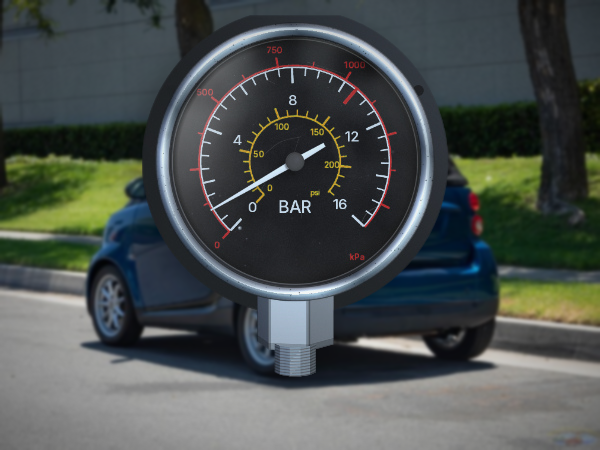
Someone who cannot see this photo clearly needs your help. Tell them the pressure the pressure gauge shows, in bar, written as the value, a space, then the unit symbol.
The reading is 1 bar
